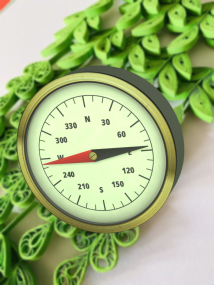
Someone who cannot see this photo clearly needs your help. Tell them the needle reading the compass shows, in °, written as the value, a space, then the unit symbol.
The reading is 265 °
